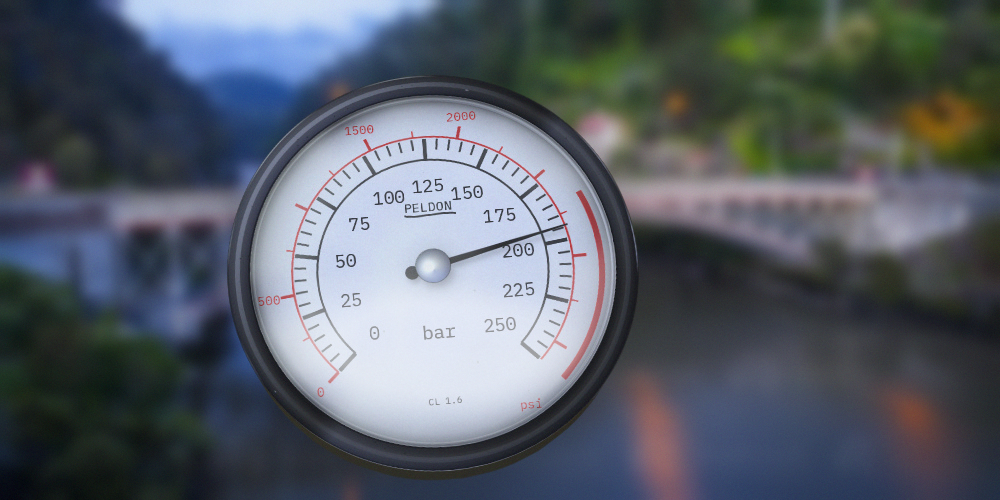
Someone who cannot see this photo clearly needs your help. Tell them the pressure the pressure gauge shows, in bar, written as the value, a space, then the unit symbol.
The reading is 195 bar
